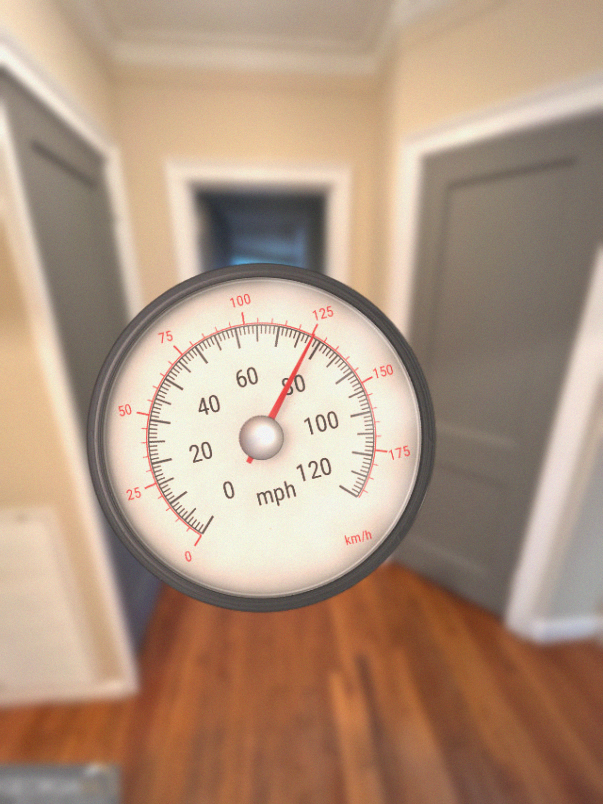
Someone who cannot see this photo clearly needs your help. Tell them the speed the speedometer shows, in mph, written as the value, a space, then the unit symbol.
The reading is 78 mph
